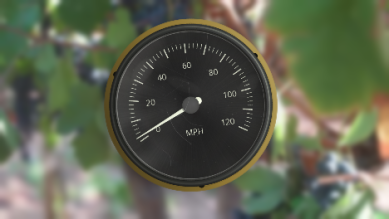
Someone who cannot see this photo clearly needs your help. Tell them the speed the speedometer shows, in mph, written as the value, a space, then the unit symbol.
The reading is 2 mph
